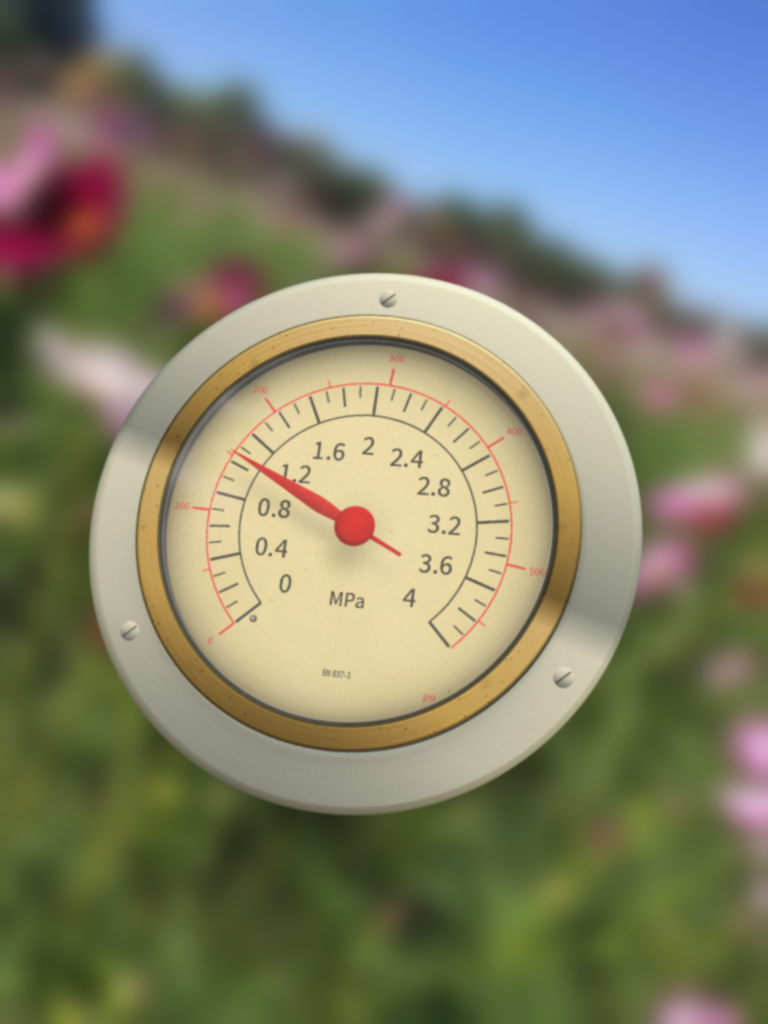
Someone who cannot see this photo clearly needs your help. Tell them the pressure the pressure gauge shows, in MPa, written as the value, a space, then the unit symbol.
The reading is 1.05 MPa
